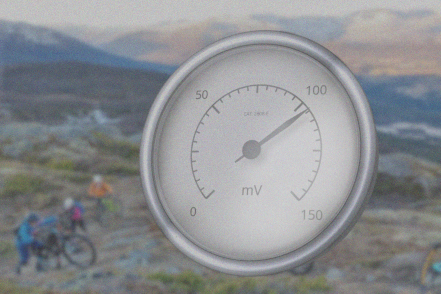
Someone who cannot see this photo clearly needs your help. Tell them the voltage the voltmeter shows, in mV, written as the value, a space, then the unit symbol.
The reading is 105 mV
